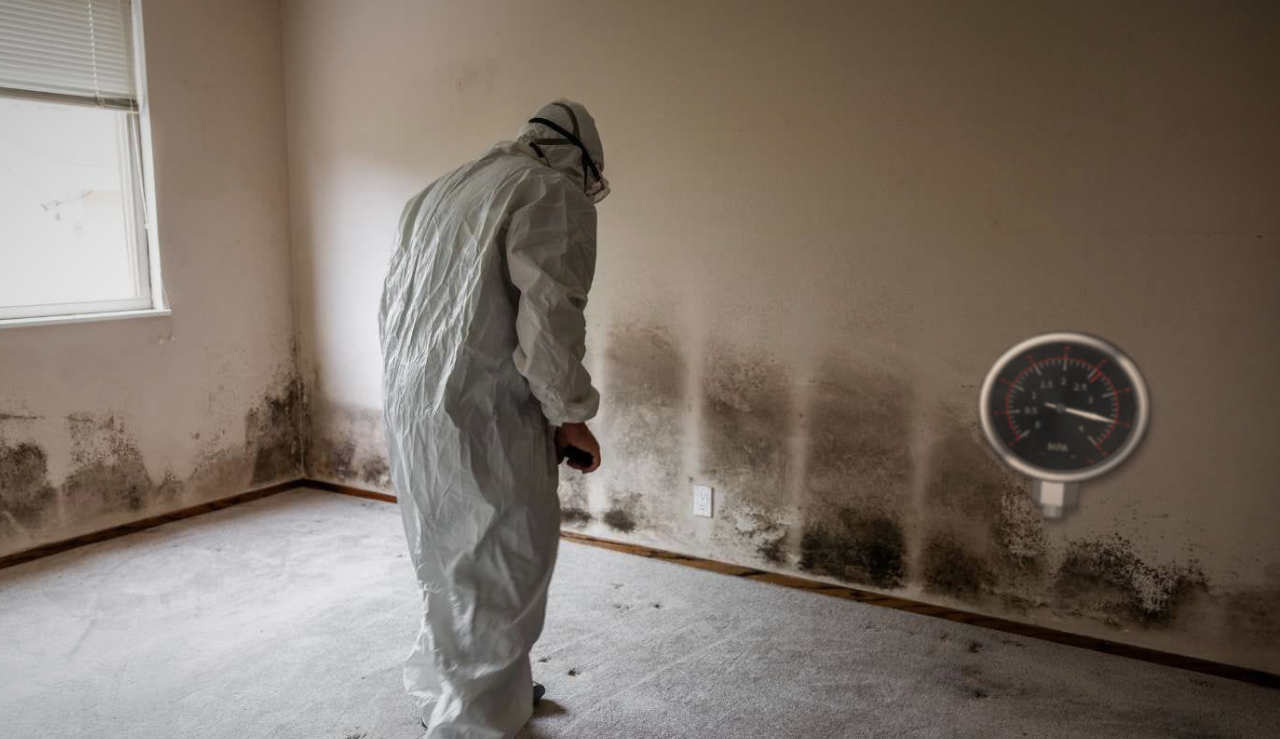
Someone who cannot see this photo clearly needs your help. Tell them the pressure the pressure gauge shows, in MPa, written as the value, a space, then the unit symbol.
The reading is 3.5 MPa
